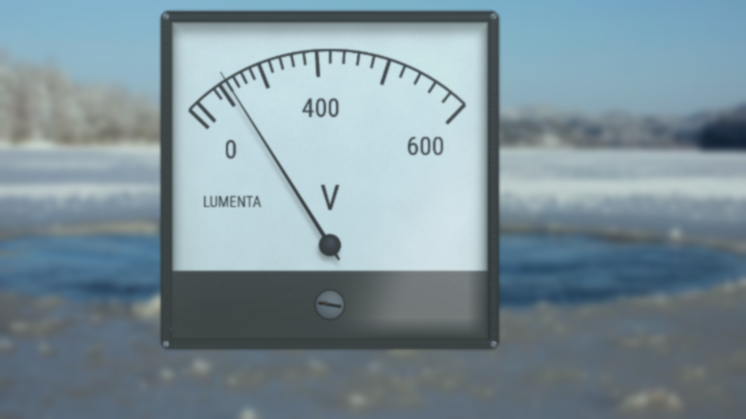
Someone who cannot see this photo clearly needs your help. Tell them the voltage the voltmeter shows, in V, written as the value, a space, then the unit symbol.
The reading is 220 V
